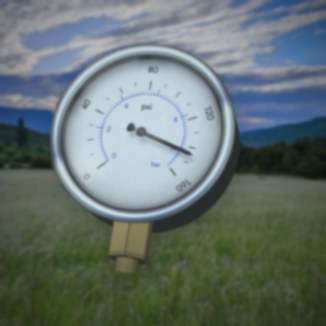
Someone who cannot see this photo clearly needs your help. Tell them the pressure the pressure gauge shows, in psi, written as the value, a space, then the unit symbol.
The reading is 145 psi
